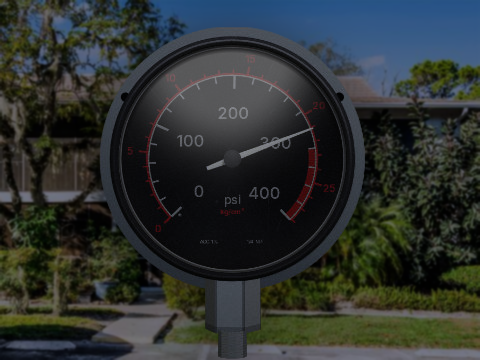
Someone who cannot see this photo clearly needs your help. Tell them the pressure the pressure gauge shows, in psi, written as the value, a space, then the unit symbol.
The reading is 300 psi
